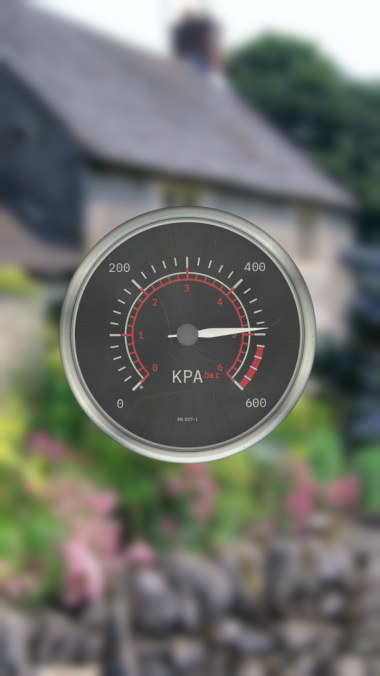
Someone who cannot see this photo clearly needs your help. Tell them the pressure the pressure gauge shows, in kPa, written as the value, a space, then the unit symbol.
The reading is 490 kPa
